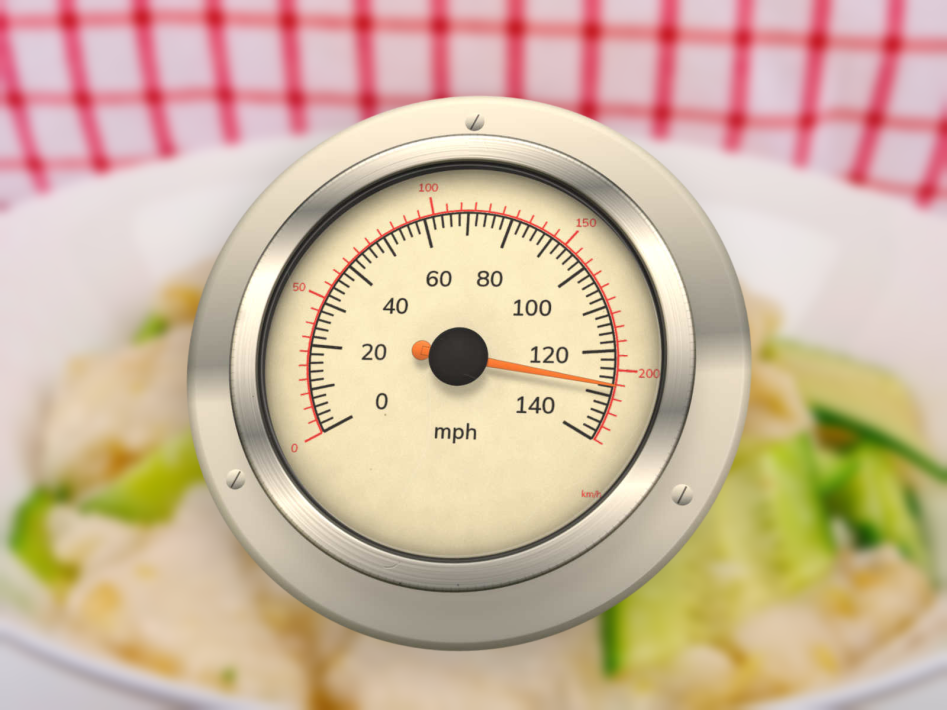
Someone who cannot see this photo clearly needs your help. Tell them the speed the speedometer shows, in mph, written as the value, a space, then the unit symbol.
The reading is 128 mph
